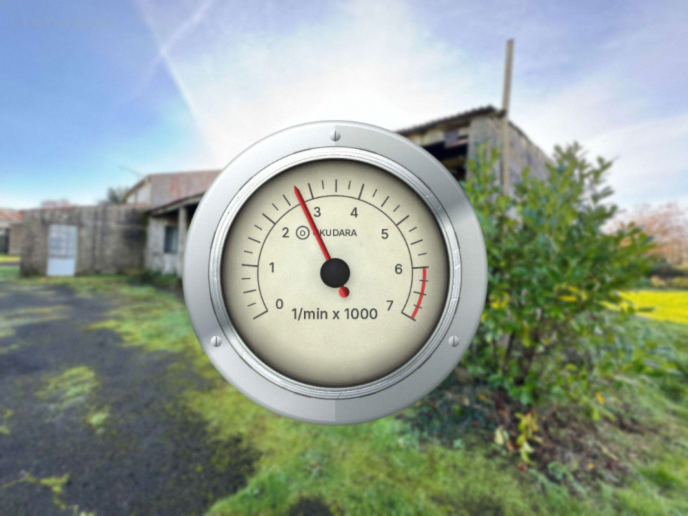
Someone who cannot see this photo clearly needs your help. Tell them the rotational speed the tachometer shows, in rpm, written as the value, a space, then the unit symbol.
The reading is 2750 rpm
